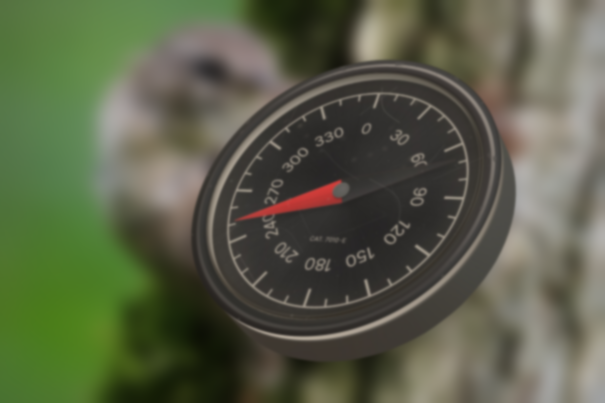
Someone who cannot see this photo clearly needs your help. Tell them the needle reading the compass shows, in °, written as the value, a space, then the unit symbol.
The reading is 250 °
